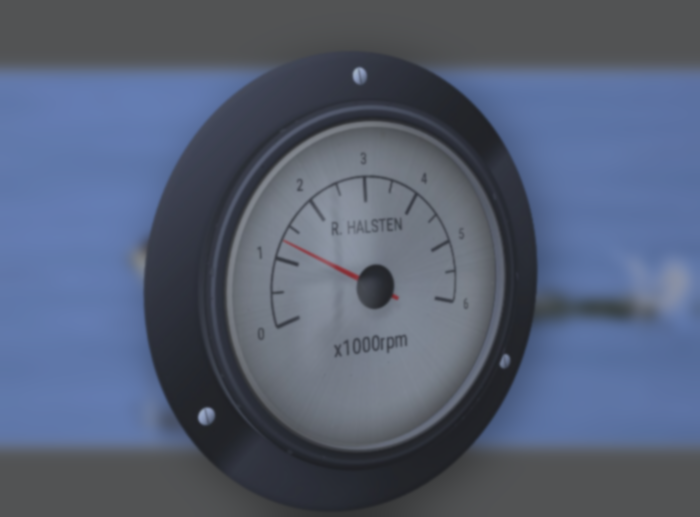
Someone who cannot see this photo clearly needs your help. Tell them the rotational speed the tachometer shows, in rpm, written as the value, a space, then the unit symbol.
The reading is 1250 rpm
